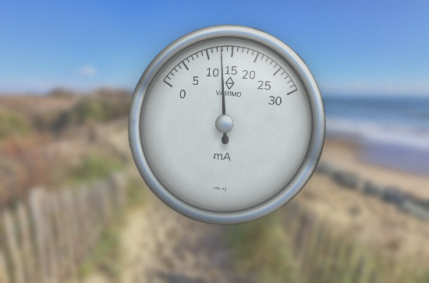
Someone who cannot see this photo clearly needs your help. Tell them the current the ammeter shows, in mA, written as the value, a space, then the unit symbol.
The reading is 13 mA
